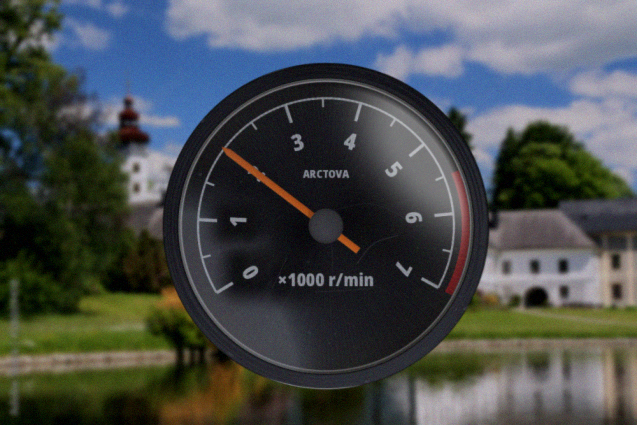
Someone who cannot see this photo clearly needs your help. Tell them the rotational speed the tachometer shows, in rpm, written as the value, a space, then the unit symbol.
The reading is 2000 rpm
